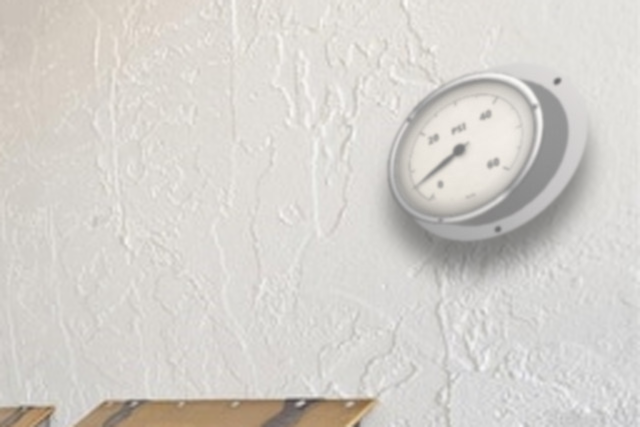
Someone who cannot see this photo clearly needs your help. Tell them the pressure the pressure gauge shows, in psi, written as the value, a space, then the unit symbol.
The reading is 5 psi
